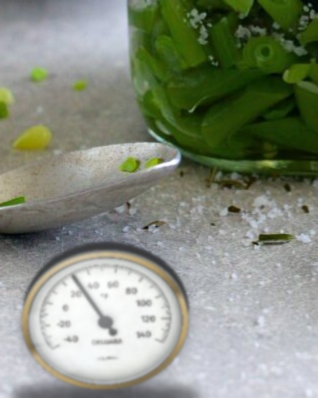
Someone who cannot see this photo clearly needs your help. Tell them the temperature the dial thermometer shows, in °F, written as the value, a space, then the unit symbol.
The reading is 30 °F
